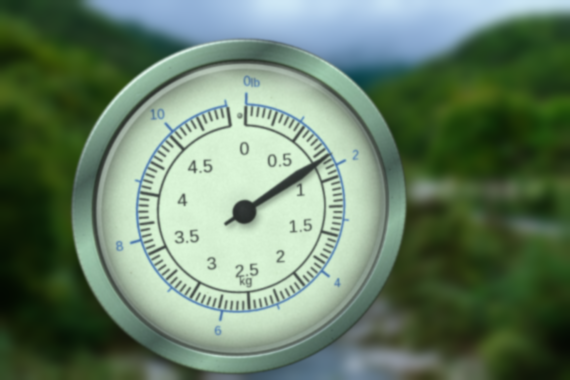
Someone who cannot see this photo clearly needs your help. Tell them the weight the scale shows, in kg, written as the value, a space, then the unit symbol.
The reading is 0.8 kg
